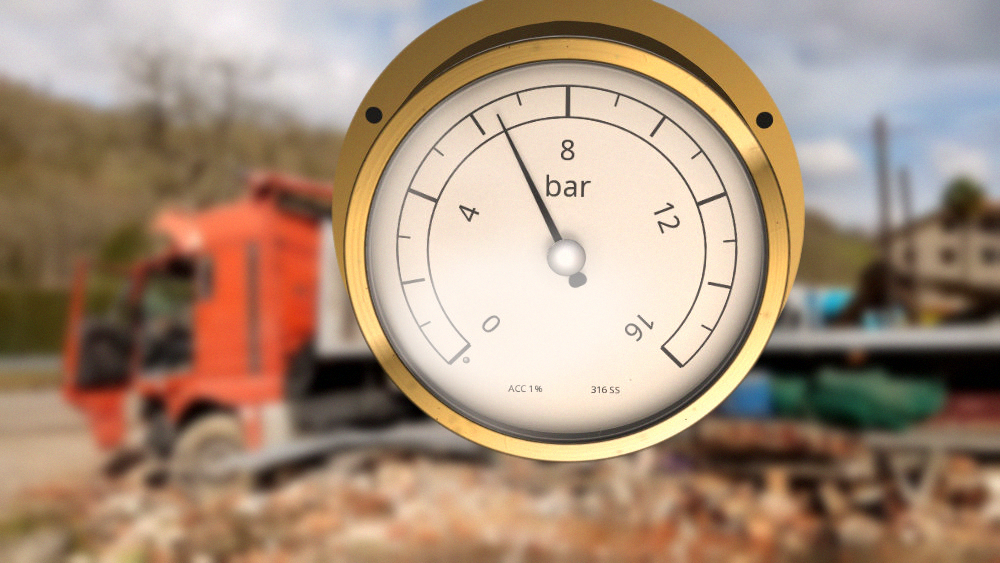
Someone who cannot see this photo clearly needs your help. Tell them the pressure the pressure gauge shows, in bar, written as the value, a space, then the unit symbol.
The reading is 6.5 bar
